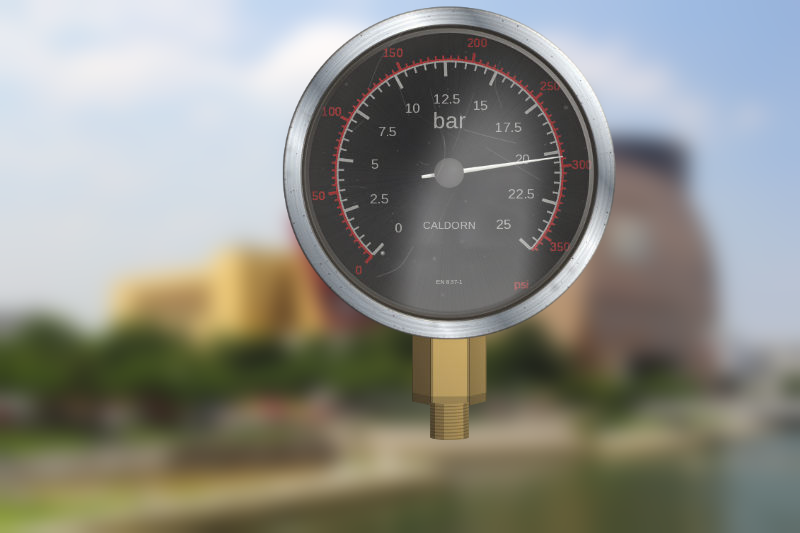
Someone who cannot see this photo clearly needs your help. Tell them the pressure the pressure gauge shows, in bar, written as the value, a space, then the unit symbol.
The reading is 20.25 bar
